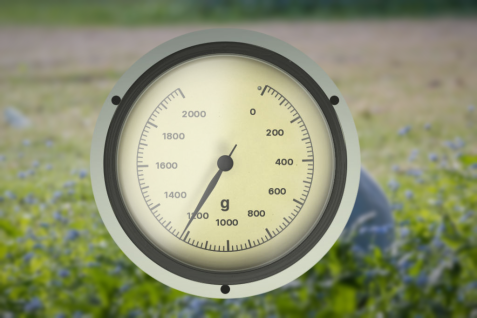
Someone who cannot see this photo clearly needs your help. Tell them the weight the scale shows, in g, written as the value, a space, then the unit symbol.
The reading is 1220 g
